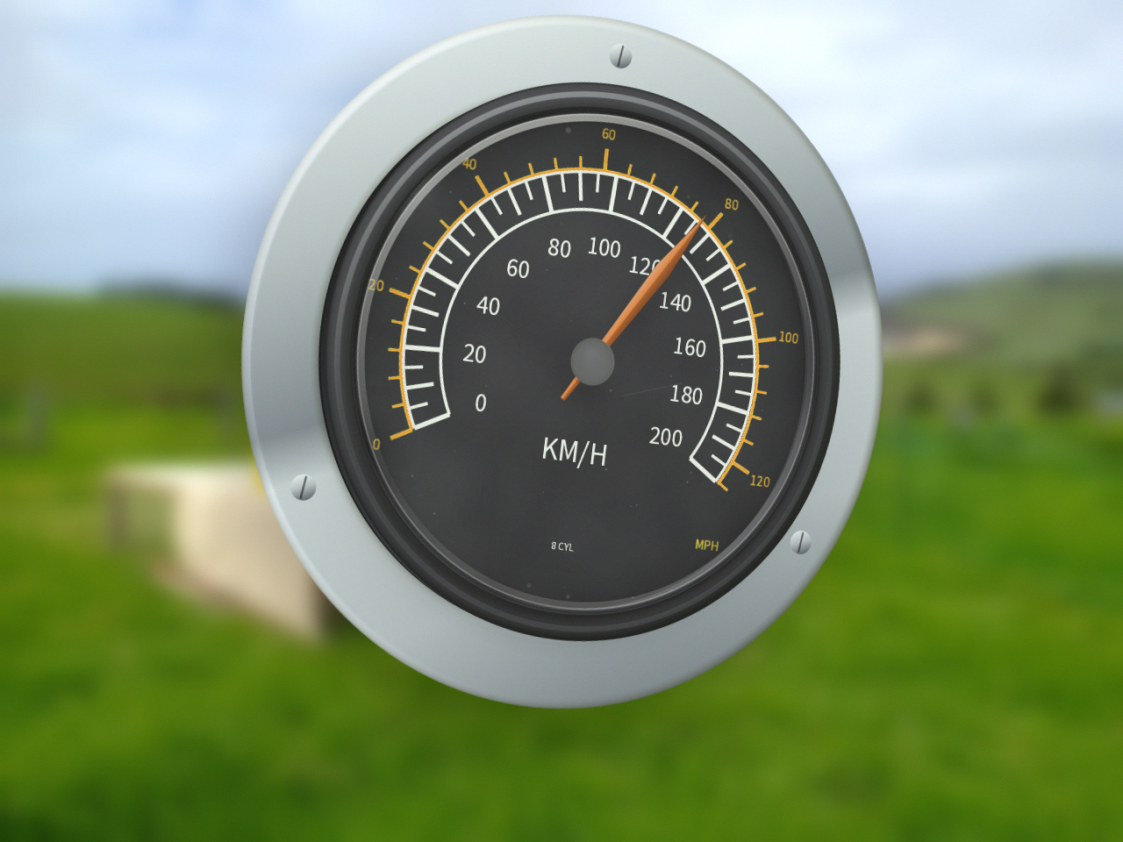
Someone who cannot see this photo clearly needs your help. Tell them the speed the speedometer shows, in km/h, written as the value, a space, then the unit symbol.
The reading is 125 km/h
